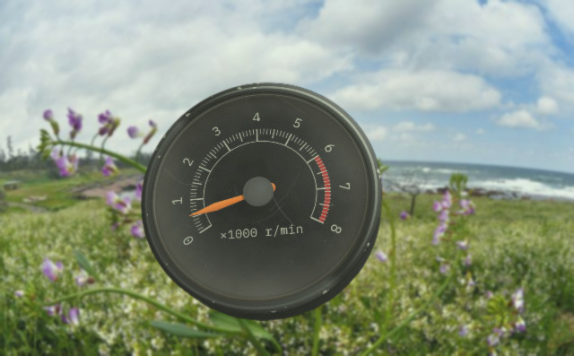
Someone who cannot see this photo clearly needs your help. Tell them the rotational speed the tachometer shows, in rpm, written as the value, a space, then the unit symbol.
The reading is 500 rpm
